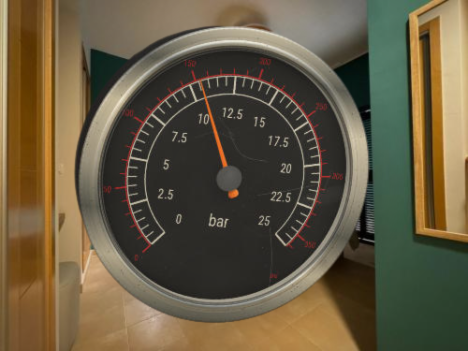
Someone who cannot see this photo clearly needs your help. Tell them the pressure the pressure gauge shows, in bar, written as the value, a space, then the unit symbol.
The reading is 10.5 bar
